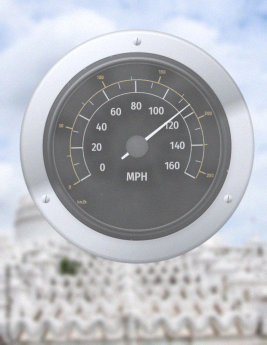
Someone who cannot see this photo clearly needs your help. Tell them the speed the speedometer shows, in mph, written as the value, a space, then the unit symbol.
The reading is 115 mph
